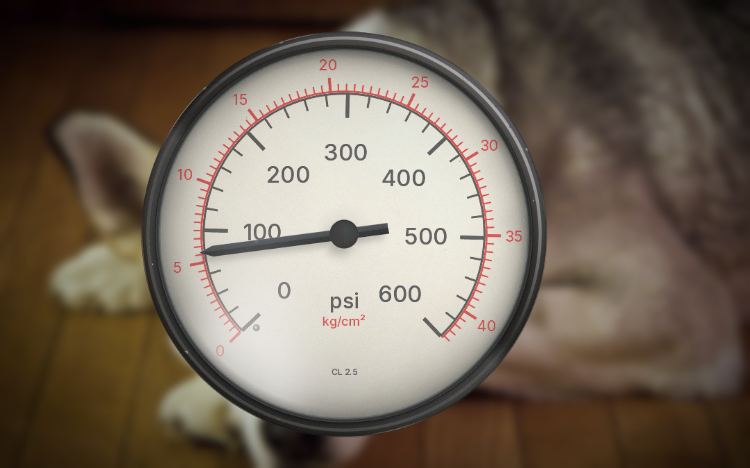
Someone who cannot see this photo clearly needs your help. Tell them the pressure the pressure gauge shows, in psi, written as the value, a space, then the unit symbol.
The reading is 80 psi
